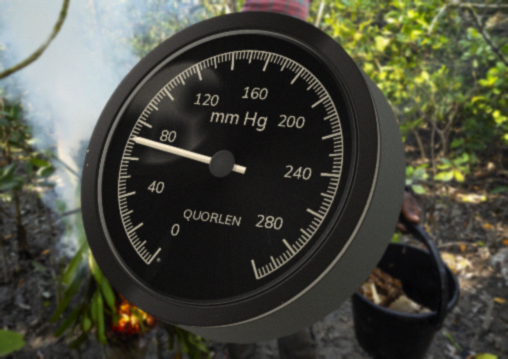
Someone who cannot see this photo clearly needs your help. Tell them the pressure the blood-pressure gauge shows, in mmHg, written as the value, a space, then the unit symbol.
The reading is 70 mmHg
